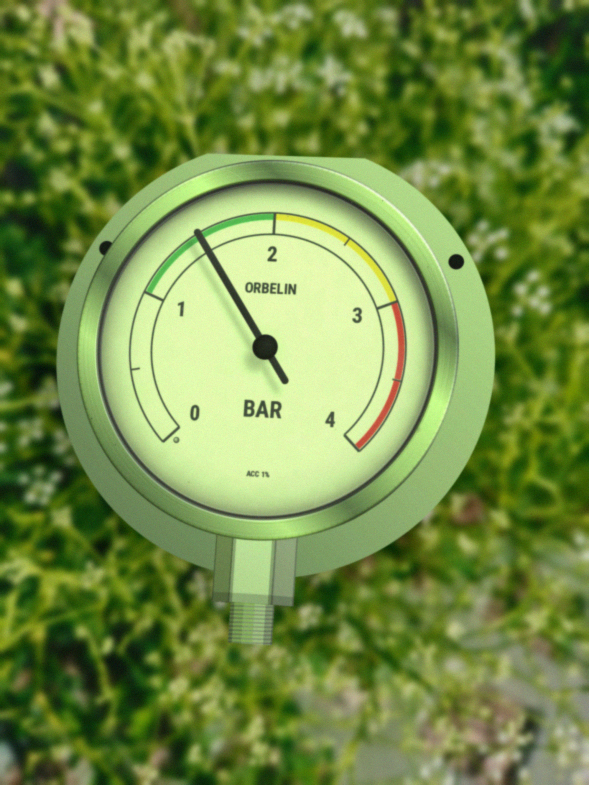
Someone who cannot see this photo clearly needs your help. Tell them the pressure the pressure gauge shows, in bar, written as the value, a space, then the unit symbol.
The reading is 1.5 bar
